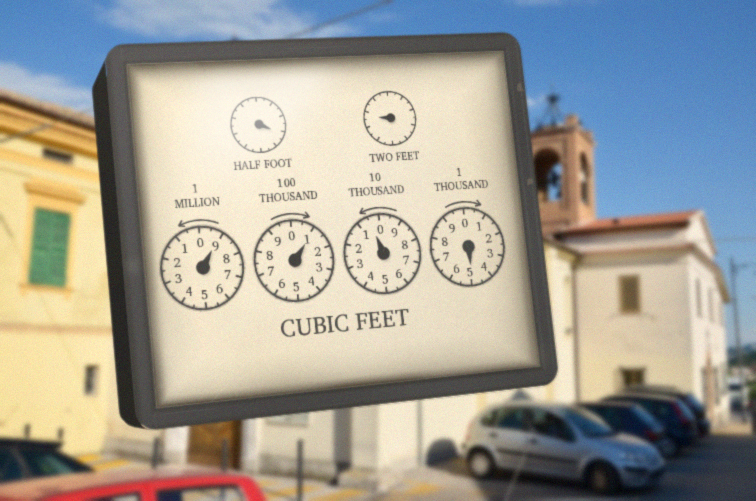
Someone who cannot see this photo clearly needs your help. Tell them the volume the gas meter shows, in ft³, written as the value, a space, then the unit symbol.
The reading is 910500 ft³
